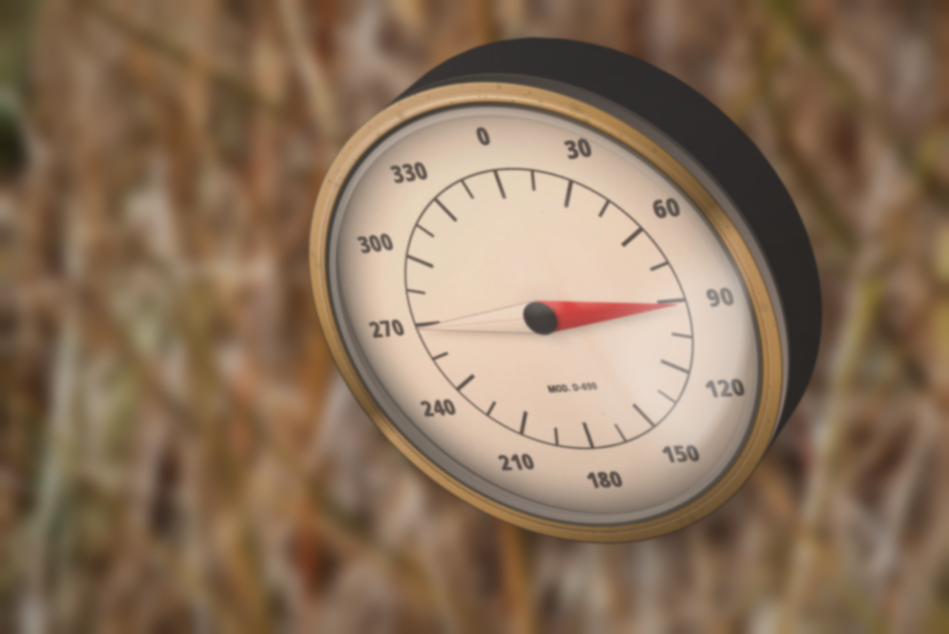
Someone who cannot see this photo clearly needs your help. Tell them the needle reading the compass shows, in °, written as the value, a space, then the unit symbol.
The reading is 90 °
